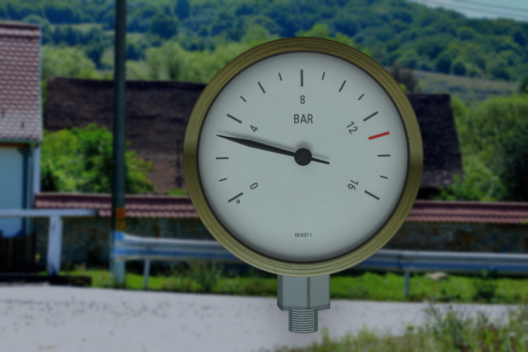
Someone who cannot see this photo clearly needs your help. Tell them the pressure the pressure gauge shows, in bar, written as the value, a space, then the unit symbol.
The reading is 3 bar
